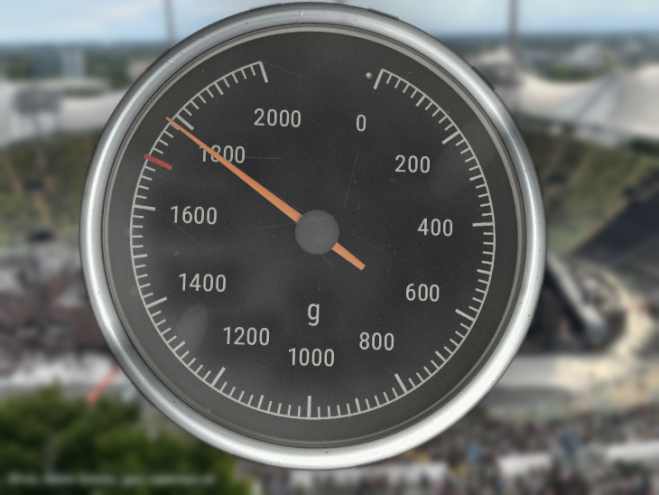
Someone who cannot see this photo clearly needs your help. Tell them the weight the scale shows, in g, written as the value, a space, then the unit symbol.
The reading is 1780 g
